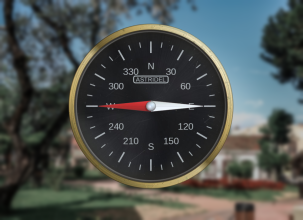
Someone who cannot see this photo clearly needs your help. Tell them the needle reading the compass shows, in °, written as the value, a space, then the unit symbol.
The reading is 270 °
